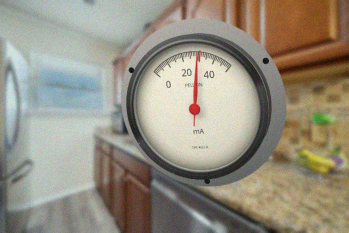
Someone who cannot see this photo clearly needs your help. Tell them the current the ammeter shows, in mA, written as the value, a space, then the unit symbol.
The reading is 30 mA
